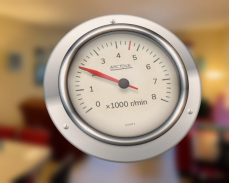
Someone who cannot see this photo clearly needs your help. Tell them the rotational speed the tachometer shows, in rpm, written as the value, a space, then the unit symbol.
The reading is 2000 rpm
